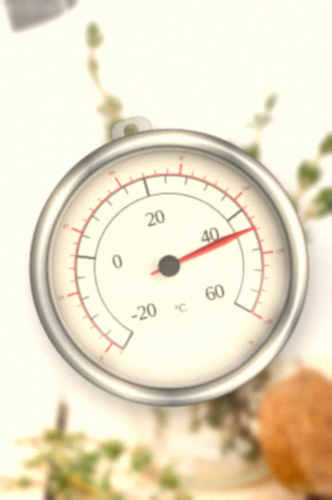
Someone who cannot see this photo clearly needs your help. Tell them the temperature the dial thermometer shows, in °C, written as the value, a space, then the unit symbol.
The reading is 44 °C
